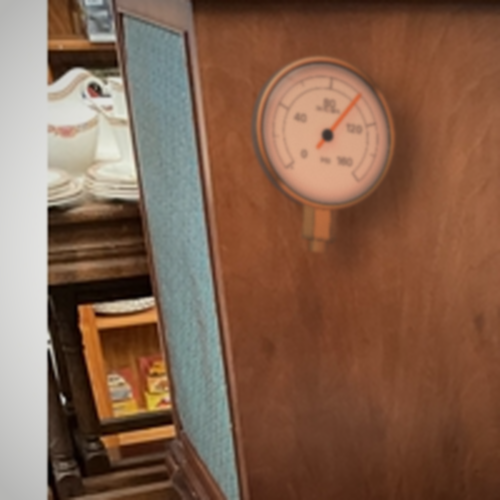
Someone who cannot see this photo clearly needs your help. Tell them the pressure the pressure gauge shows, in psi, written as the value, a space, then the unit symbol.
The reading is 100 psi
